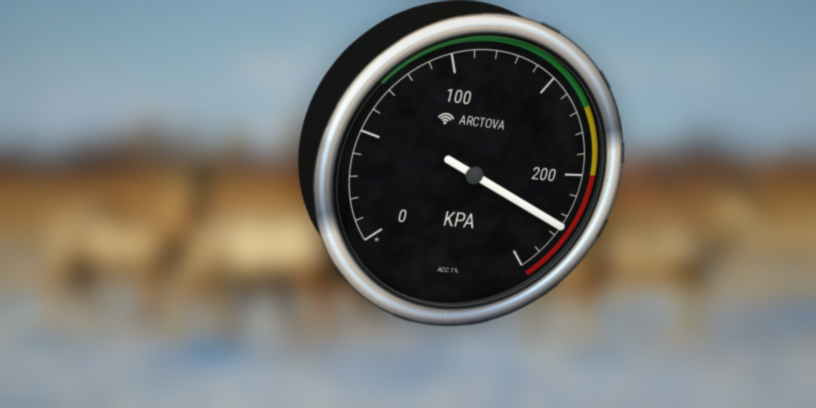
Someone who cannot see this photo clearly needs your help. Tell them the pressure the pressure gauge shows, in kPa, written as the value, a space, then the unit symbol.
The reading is 225 kPa
